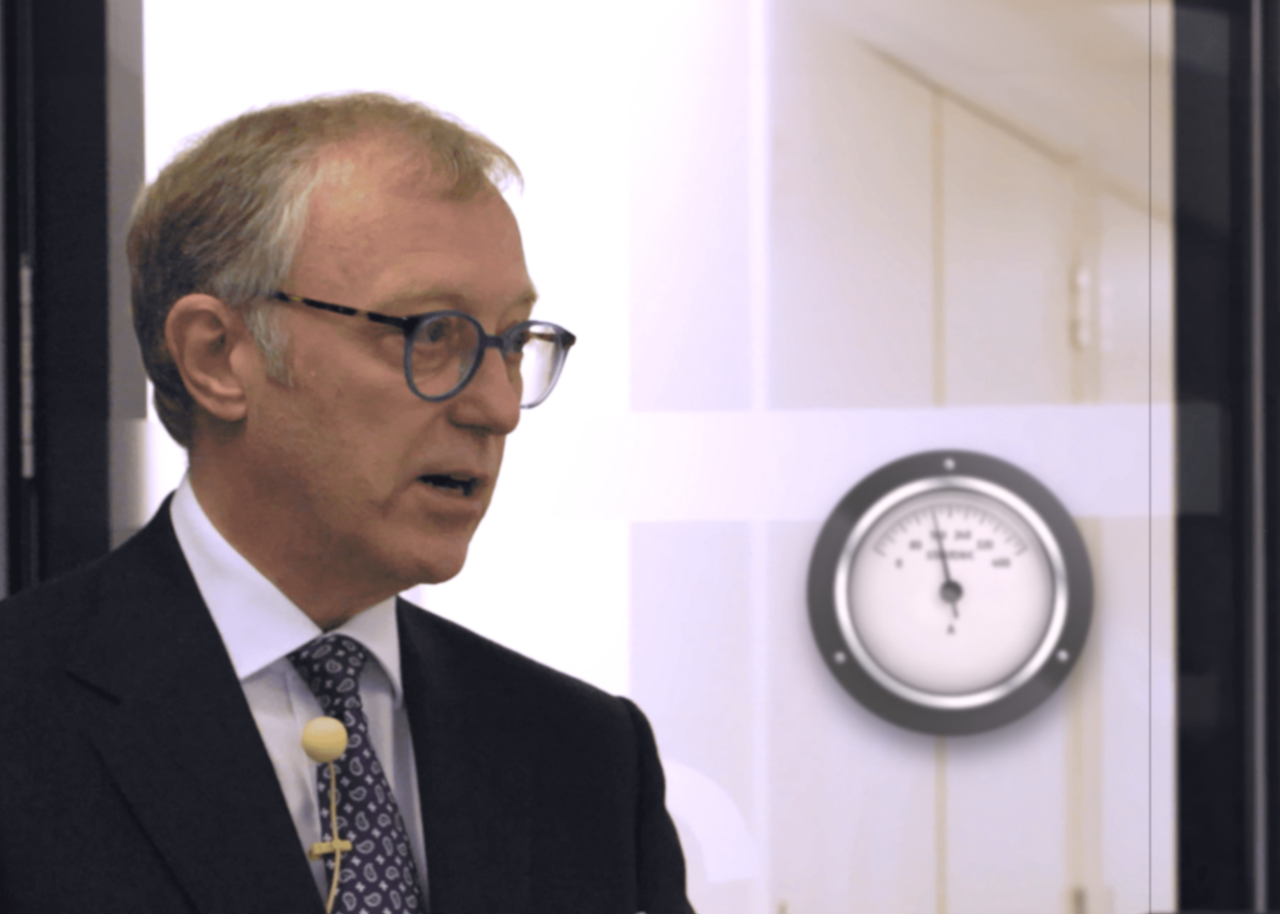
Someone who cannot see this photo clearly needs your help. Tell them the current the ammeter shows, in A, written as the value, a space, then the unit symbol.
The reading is 160 A
